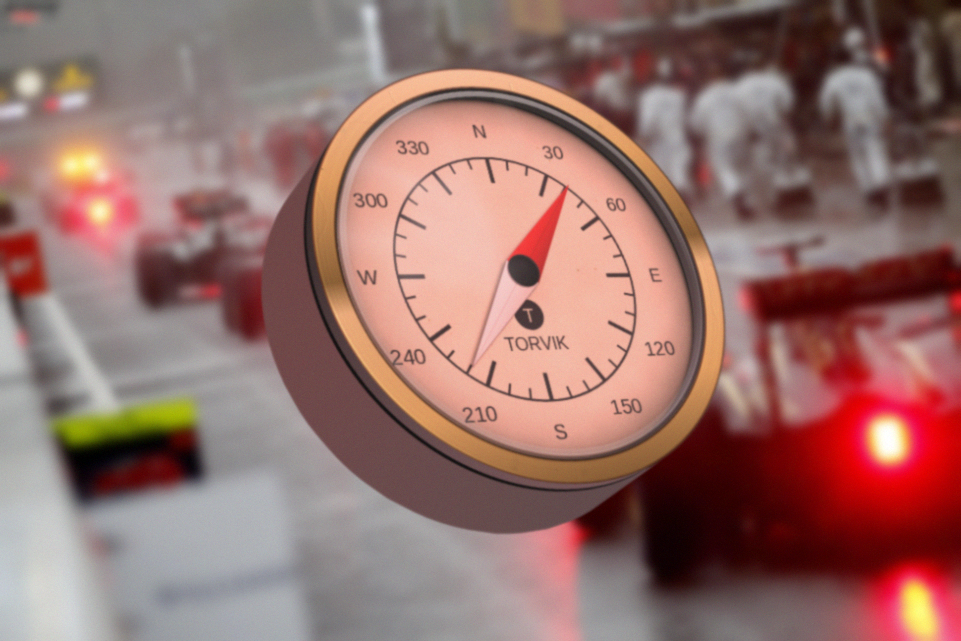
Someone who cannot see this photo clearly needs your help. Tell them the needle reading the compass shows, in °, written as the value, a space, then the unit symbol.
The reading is 40 °
